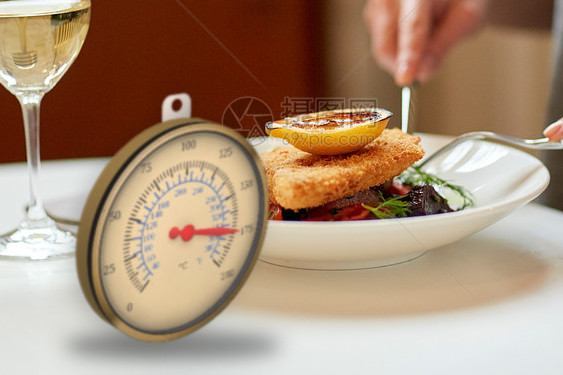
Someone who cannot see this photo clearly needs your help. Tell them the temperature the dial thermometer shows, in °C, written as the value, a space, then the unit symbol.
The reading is 175 °C
